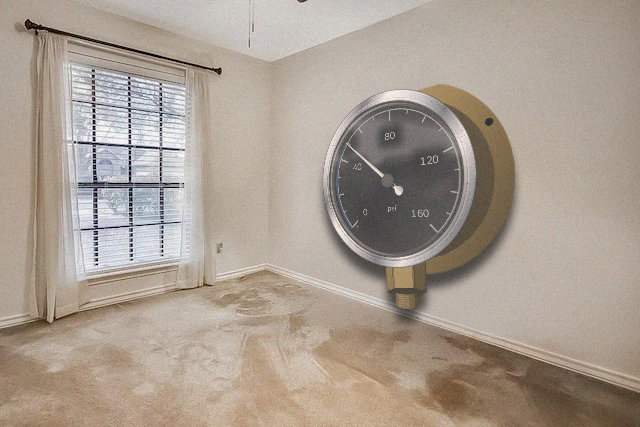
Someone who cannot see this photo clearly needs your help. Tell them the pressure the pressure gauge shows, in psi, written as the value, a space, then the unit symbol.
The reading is 50 psi
